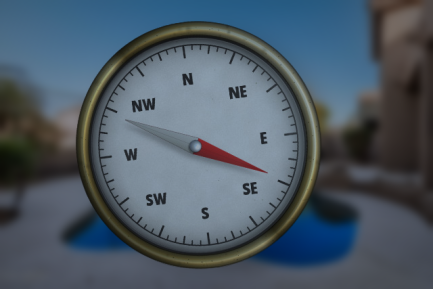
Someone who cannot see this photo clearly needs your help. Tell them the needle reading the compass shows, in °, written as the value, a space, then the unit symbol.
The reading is 117.5 °
